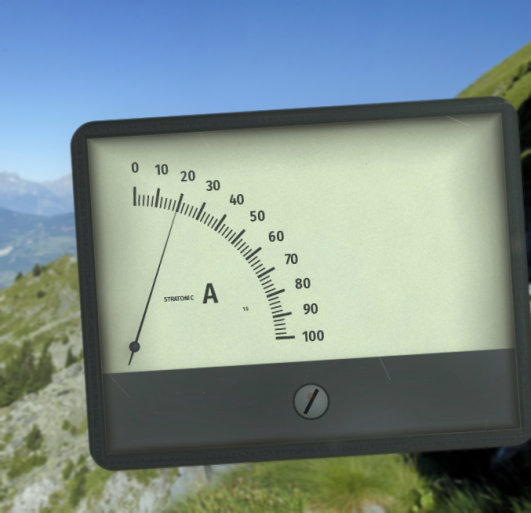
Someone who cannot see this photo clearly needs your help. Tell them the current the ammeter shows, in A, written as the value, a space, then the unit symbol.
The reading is 20 A
